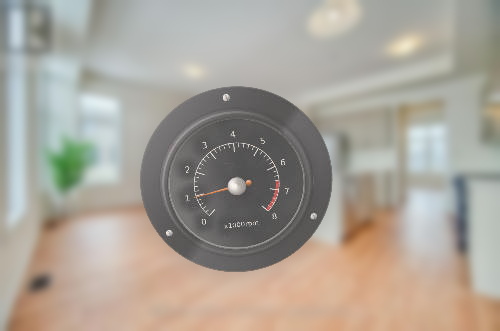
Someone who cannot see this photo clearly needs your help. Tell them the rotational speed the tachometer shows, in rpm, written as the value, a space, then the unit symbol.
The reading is 1000 rpm
